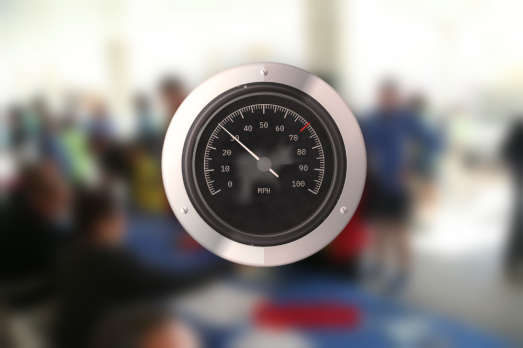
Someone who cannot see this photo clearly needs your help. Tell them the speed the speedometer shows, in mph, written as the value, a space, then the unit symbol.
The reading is 30 mph
